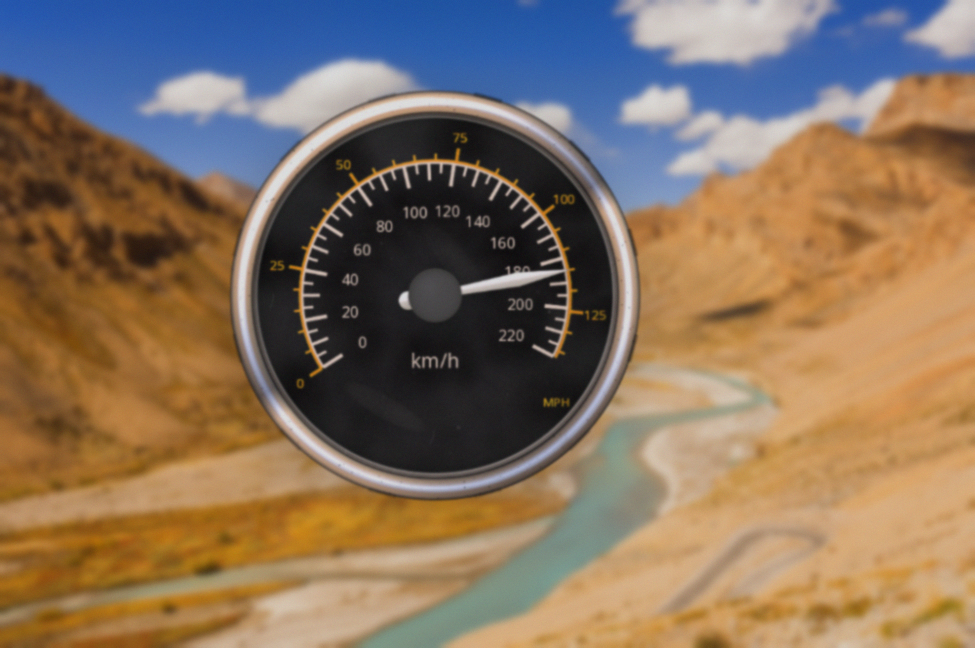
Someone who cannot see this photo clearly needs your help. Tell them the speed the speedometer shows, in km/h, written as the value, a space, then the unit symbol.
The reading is 185 km/h
